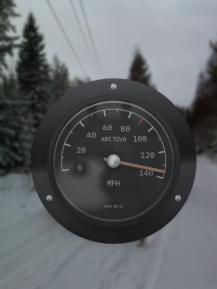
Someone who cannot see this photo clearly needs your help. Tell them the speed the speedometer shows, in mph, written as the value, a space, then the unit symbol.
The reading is 135 mph
